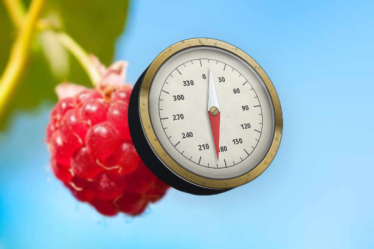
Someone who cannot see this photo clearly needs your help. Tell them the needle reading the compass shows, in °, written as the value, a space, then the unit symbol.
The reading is 190 °
